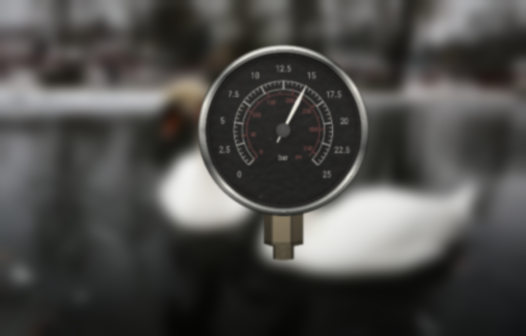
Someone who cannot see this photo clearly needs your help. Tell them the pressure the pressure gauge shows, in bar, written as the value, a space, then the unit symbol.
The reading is 15 bar
